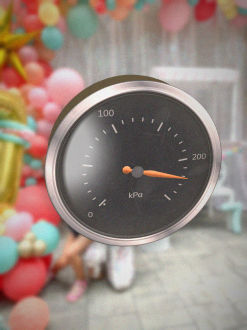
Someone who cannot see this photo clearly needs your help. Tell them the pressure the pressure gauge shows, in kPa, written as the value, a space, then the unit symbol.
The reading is 220 kPa
